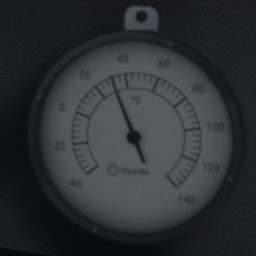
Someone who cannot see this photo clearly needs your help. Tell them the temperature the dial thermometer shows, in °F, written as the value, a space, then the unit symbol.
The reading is 32 °F
